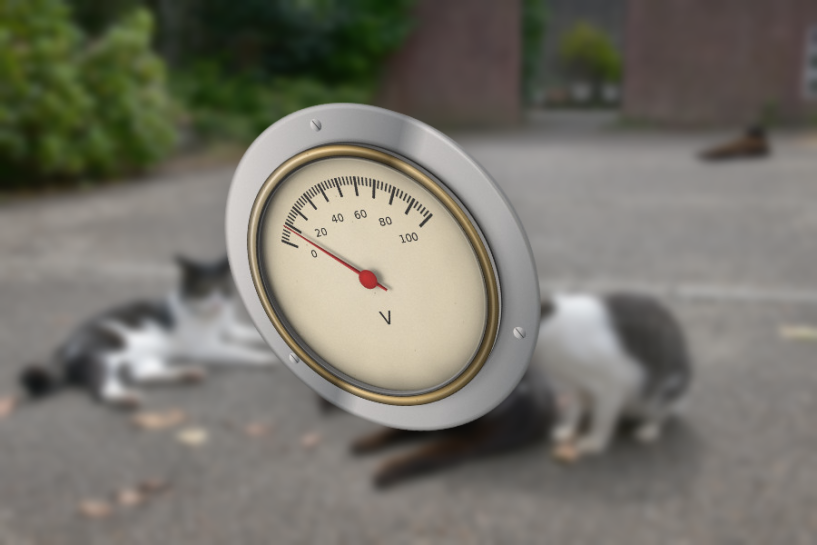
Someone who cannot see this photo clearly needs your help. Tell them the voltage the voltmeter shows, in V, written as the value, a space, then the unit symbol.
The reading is 10 V
